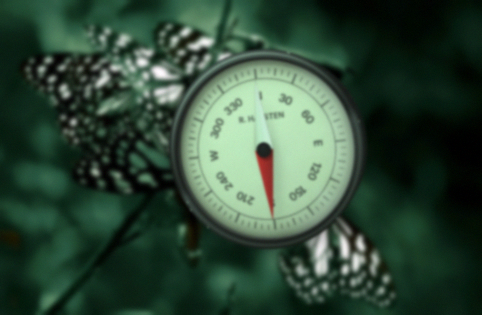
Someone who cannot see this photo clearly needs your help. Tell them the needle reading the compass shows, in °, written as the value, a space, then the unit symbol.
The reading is 180 °
